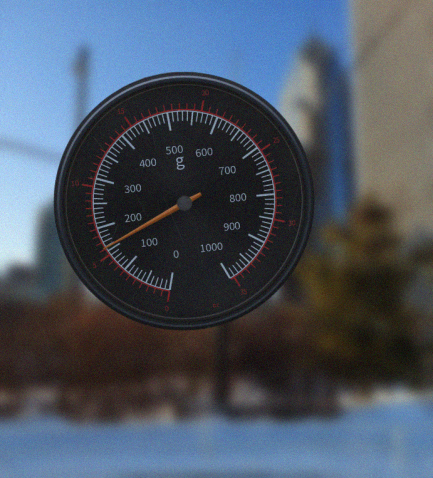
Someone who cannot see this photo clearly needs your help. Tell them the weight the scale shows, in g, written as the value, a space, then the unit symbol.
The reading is 160 g
